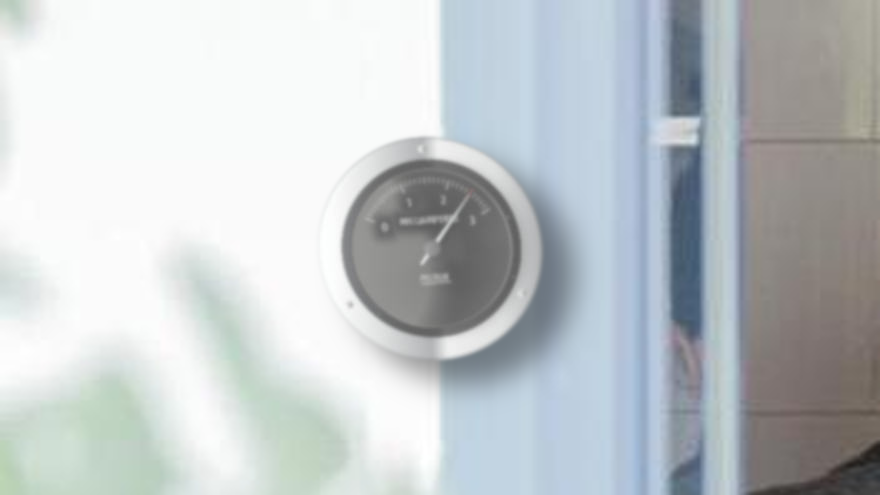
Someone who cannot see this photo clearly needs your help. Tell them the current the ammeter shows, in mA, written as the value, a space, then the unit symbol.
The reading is 2.5 mA
